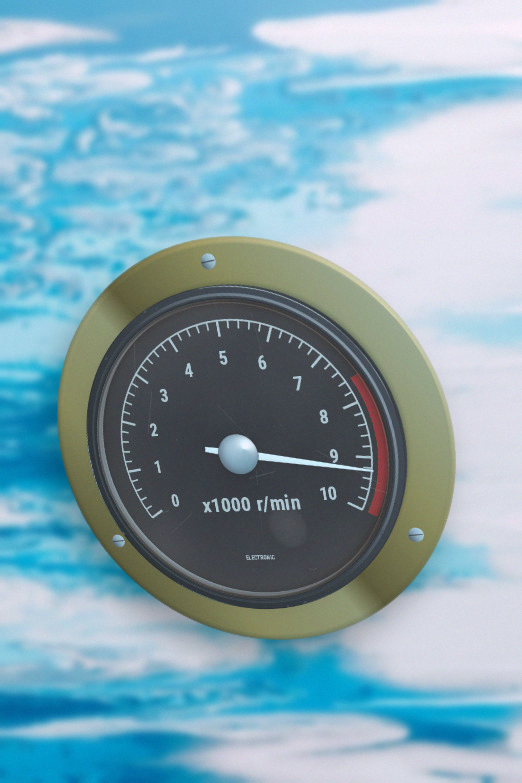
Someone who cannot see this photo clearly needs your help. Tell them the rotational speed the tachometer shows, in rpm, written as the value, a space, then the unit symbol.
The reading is 9200 rpm
